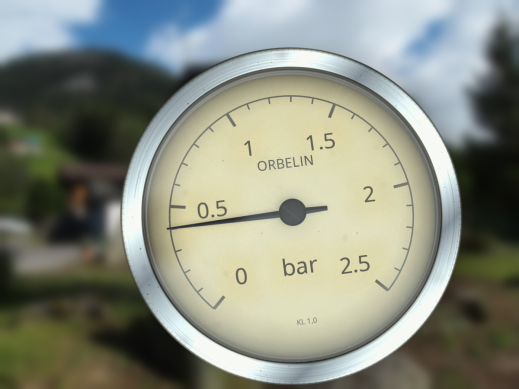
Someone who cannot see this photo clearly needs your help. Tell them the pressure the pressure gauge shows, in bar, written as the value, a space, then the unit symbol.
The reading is 0.4 bar
